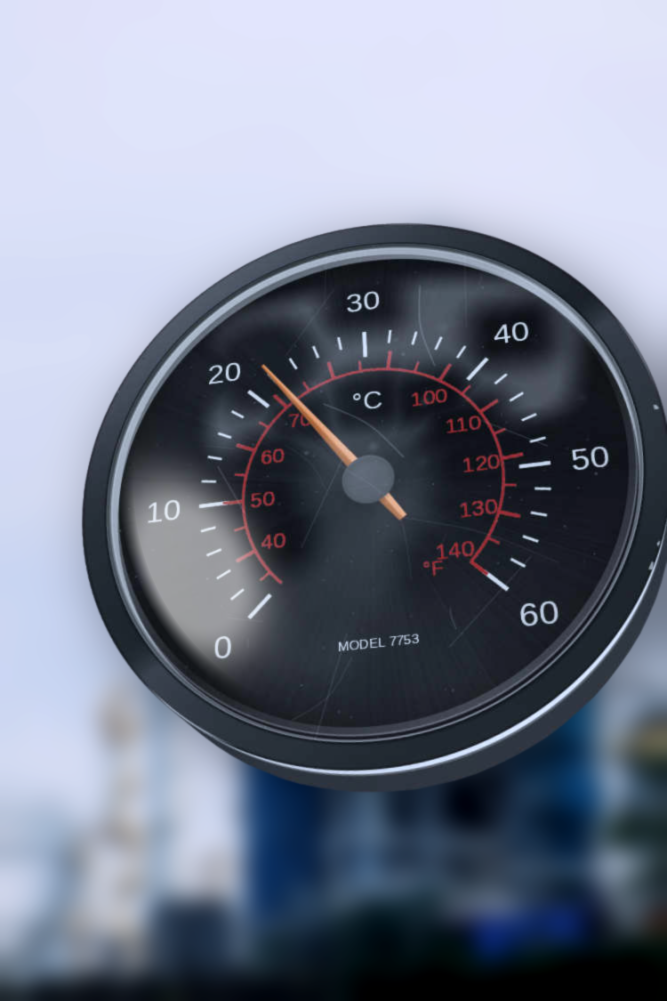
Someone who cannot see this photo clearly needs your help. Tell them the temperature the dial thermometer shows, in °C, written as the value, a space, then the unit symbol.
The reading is 22 °C
